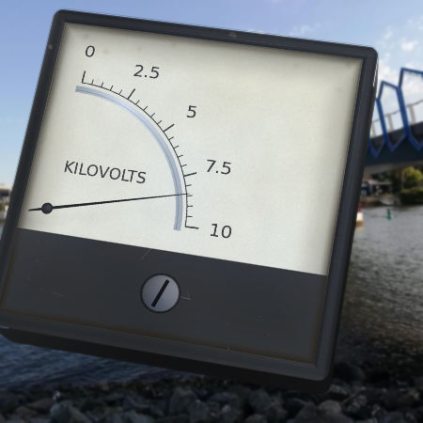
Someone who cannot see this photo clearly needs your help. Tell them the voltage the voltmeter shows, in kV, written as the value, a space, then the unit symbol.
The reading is 8.5 kV
